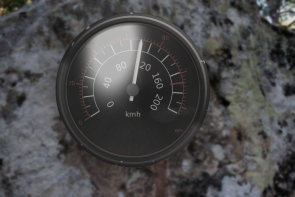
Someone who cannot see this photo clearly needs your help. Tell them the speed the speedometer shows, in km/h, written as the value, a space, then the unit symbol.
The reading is 110 km/h
